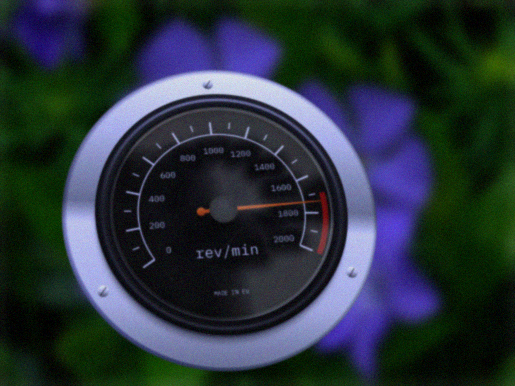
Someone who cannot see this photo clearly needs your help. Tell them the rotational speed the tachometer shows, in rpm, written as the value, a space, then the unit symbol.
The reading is 1750 rpm
